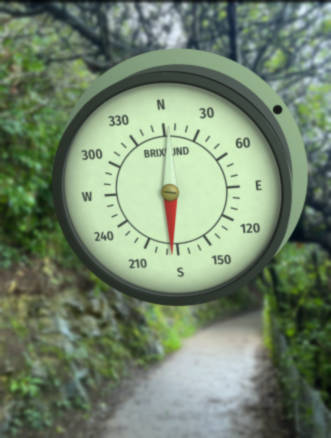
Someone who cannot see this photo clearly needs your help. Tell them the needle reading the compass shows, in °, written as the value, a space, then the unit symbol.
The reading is 185 °
